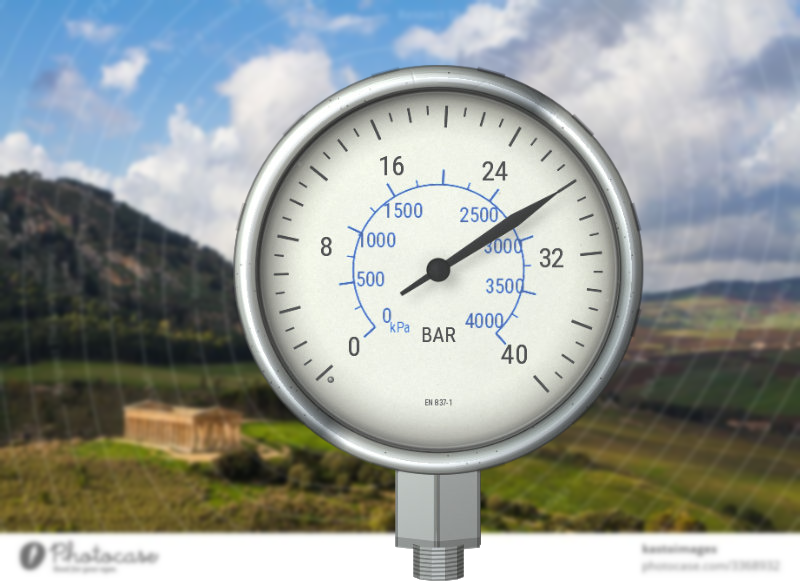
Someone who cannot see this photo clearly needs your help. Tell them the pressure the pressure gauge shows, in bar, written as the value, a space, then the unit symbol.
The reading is 28 bar
